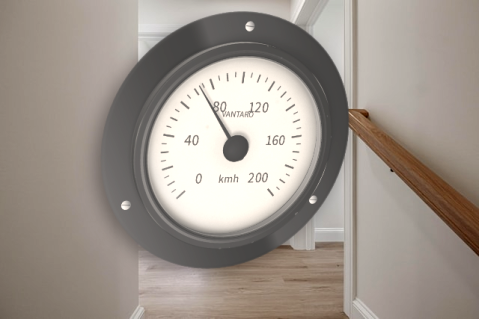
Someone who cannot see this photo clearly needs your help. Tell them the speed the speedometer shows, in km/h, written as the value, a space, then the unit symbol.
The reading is 72.5 km/h
